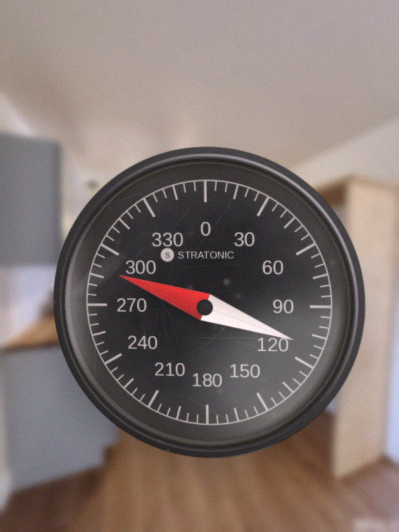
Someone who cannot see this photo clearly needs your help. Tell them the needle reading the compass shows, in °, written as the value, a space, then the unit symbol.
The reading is 290 °
